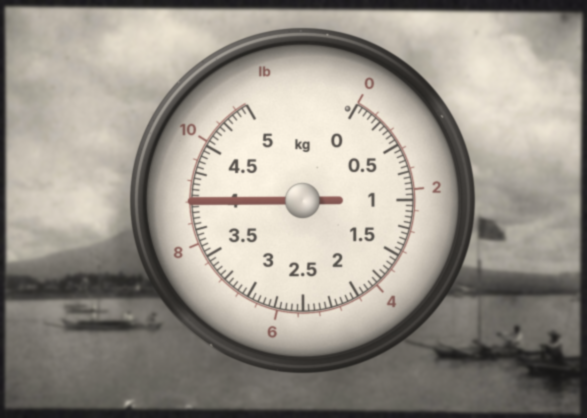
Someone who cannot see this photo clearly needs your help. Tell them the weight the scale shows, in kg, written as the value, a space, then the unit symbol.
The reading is 4 kg
